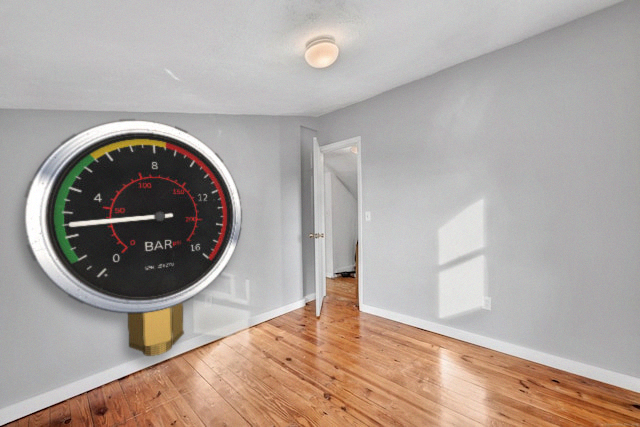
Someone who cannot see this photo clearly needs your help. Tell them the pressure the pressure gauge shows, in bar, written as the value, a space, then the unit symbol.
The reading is 2.5 bar
